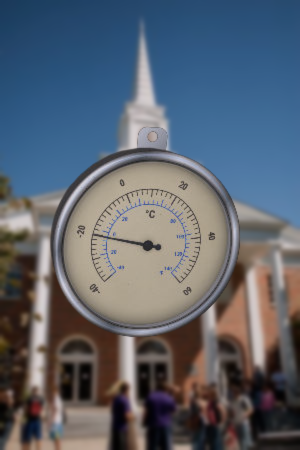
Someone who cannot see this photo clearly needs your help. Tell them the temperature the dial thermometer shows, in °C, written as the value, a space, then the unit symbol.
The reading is -20 °C
